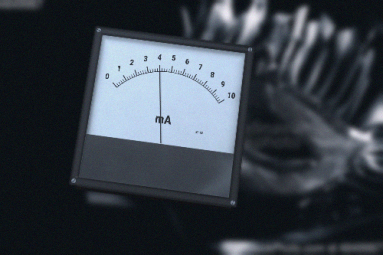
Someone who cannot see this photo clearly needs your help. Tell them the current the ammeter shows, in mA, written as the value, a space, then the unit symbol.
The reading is 4 mA
